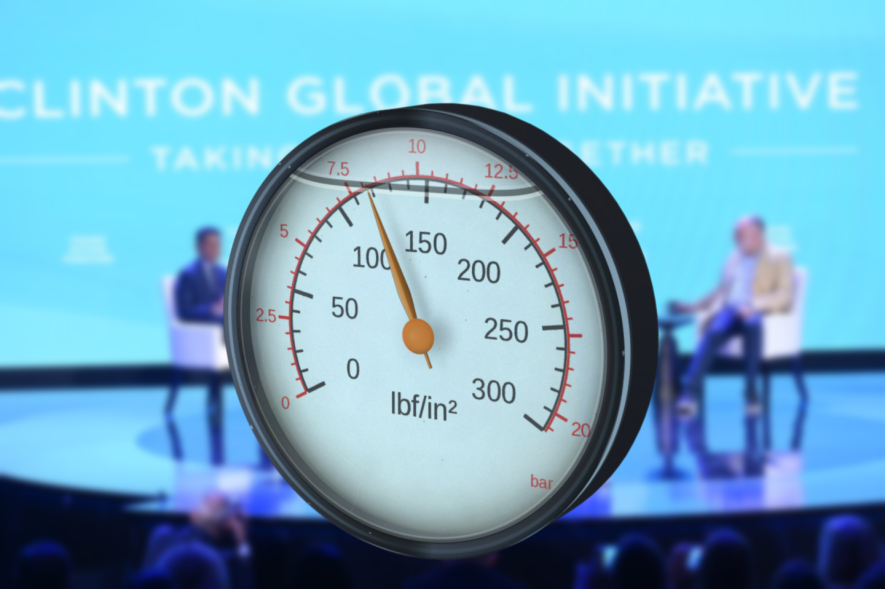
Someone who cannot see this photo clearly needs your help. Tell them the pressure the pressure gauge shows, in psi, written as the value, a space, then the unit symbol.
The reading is 120 psi
